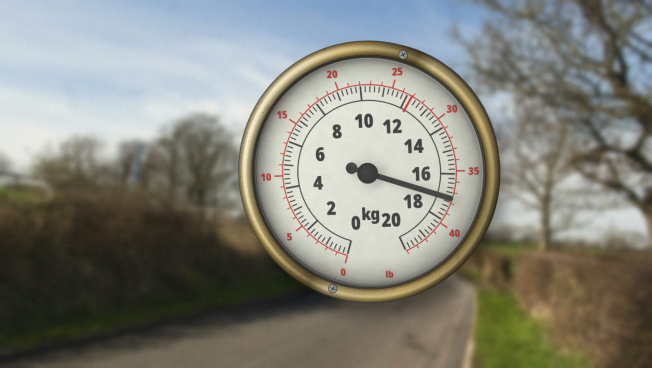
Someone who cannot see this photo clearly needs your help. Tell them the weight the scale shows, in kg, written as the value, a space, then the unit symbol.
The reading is 17 kg
